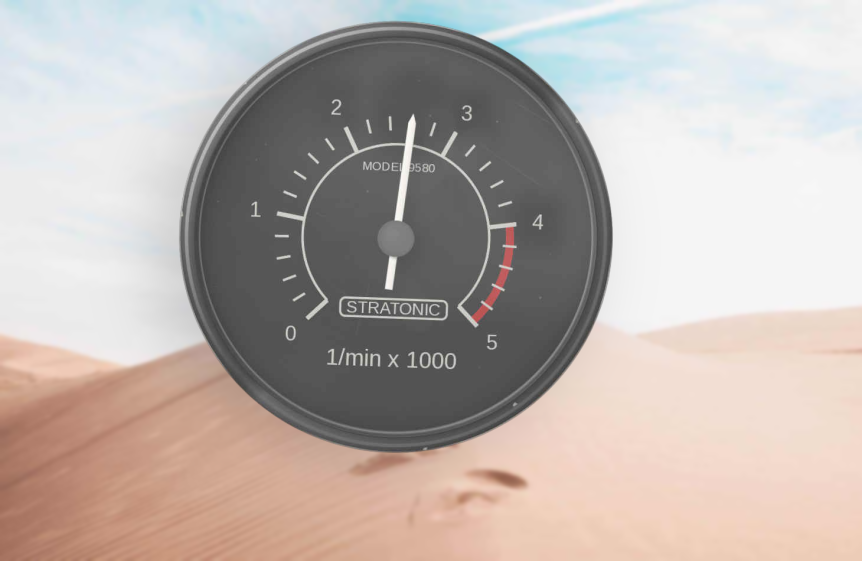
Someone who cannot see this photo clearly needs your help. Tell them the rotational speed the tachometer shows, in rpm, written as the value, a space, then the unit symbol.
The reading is 2600 rpm
